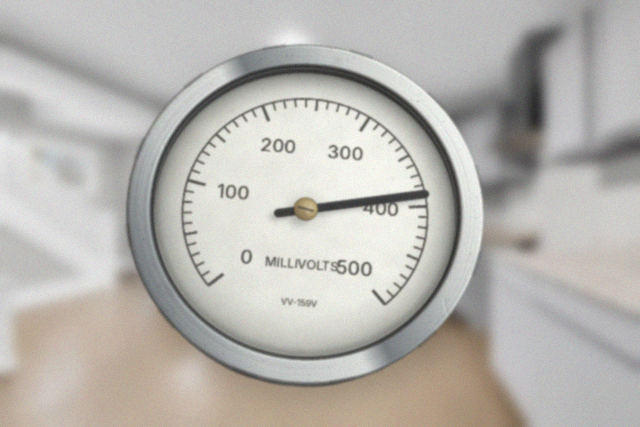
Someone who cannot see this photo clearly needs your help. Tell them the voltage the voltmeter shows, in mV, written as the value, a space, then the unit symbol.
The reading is 390 mV
